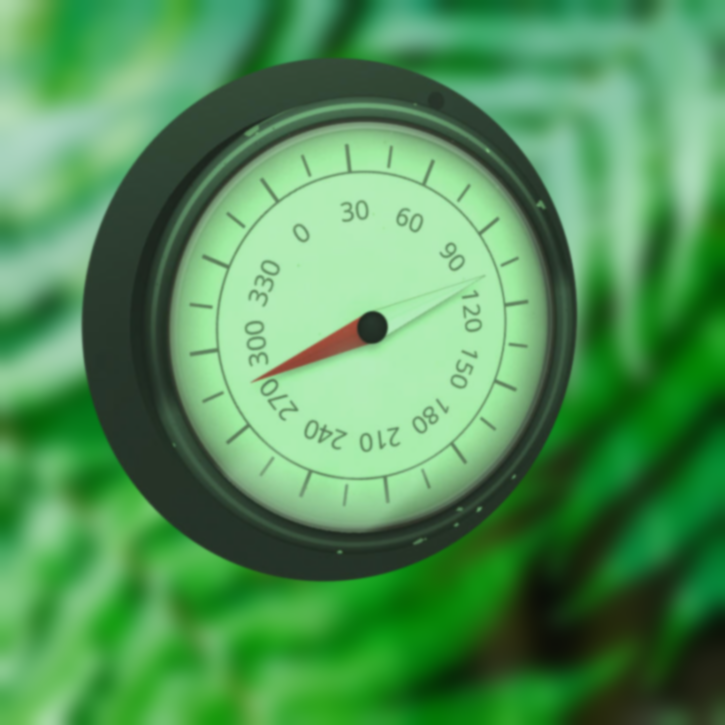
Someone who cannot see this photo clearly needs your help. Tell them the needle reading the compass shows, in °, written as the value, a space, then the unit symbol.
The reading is 285 °
